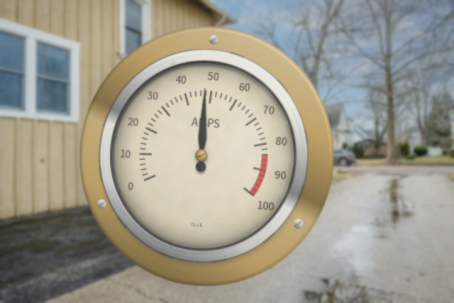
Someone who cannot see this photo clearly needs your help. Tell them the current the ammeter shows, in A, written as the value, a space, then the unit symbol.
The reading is 48 A
